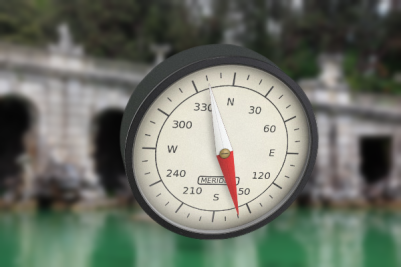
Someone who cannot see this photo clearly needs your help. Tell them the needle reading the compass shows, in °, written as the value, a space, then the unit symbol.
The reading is 160 °
